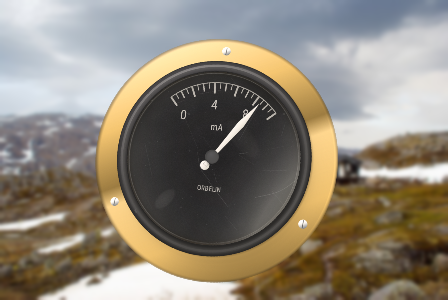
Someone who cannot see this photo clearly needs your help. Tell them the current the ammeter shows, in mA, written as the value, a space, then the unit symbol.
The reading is 8.5 mA
